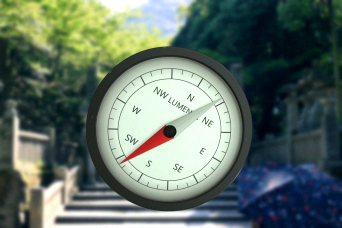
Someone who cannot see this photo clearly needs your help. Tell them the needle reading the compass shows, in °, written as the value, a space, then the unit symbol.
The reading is 205 °
